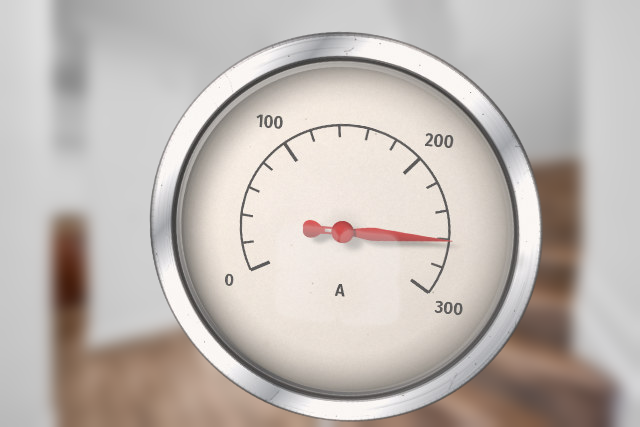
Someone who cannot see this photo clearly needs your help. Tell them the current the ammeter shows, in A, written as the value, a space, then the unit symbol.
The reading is 260 A
